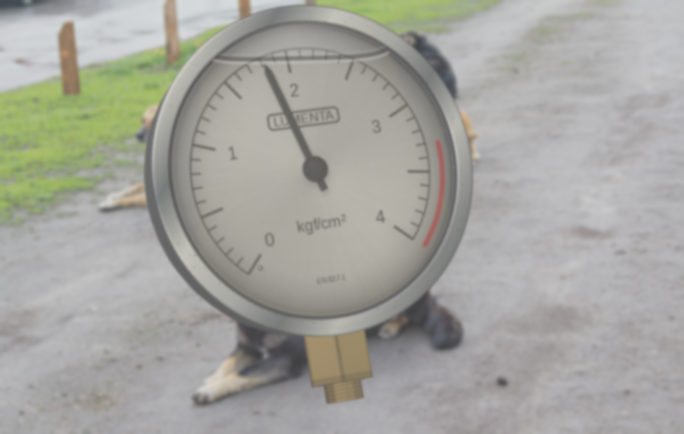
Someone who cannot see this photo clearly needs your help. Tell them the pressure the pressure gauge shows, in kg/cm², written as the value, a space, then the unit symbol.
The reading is 1.8 kg/cm²
